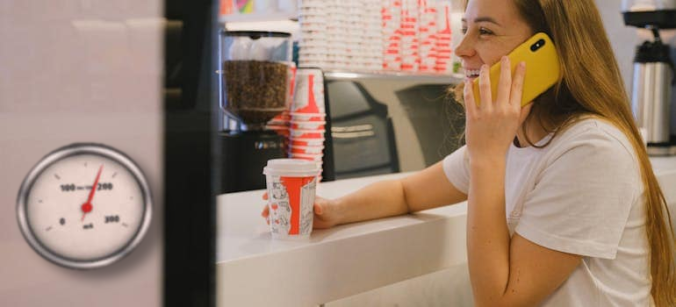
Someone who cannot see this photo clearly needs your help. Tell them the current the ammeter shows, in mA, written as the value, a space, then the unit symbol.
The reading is 175 mA
